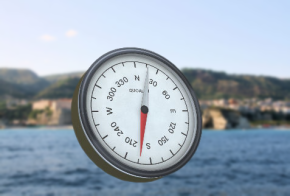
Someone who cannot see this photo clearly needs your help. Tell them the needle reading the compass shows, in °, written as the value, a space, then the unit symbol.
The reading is 195 °
